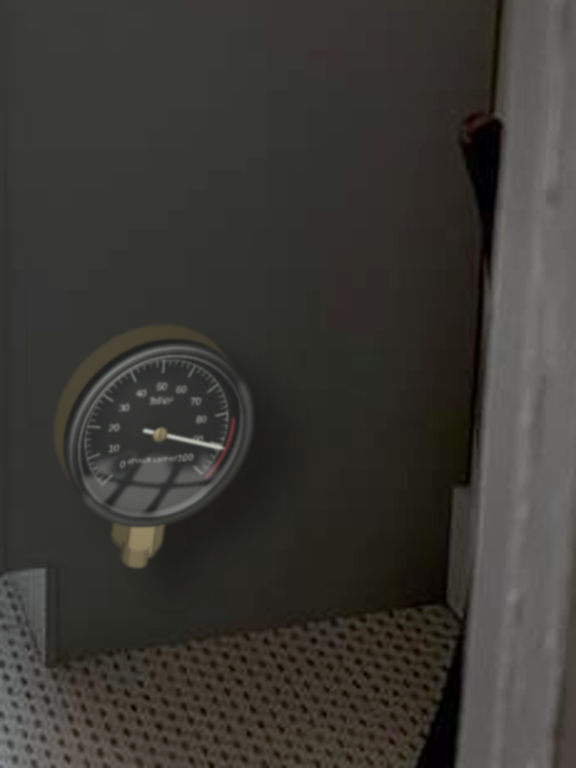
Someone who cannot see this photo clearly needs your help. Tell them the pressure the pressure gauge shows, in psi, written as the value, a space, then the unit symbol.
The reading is 90 psi
